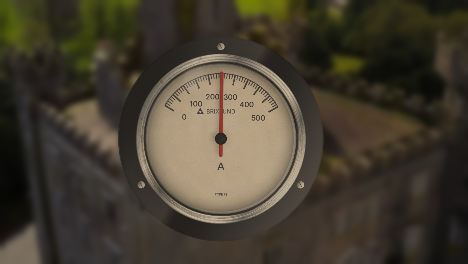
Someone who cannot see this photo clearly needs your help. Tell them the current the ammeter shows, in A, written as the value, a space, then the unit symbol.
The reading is 250 A
